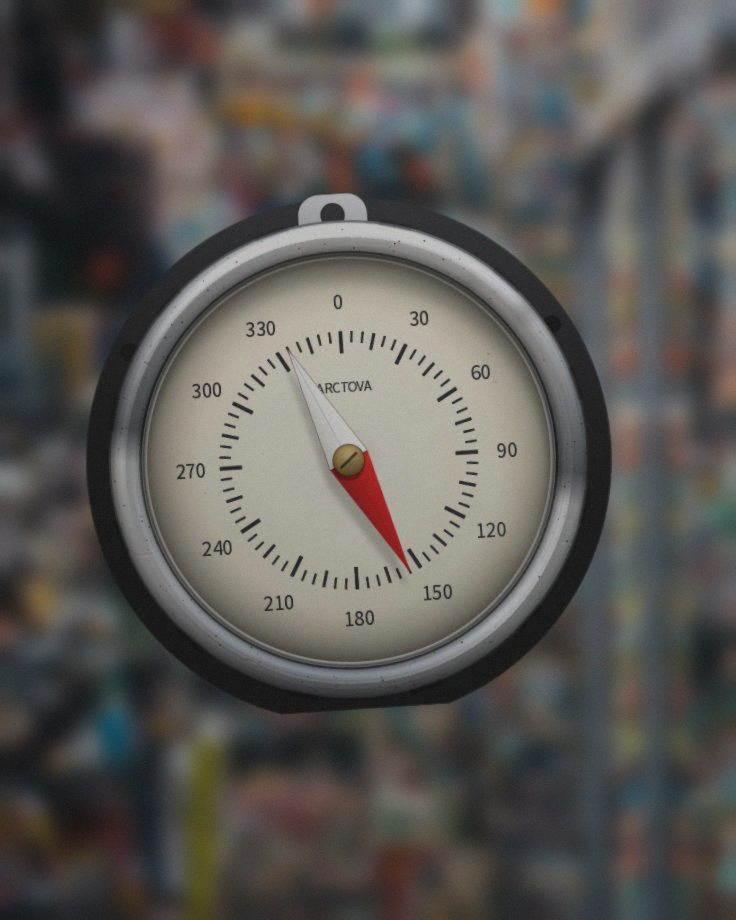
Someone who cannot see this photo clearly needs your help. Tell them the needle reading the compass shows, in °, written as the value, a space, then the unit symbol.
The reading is 155 °
